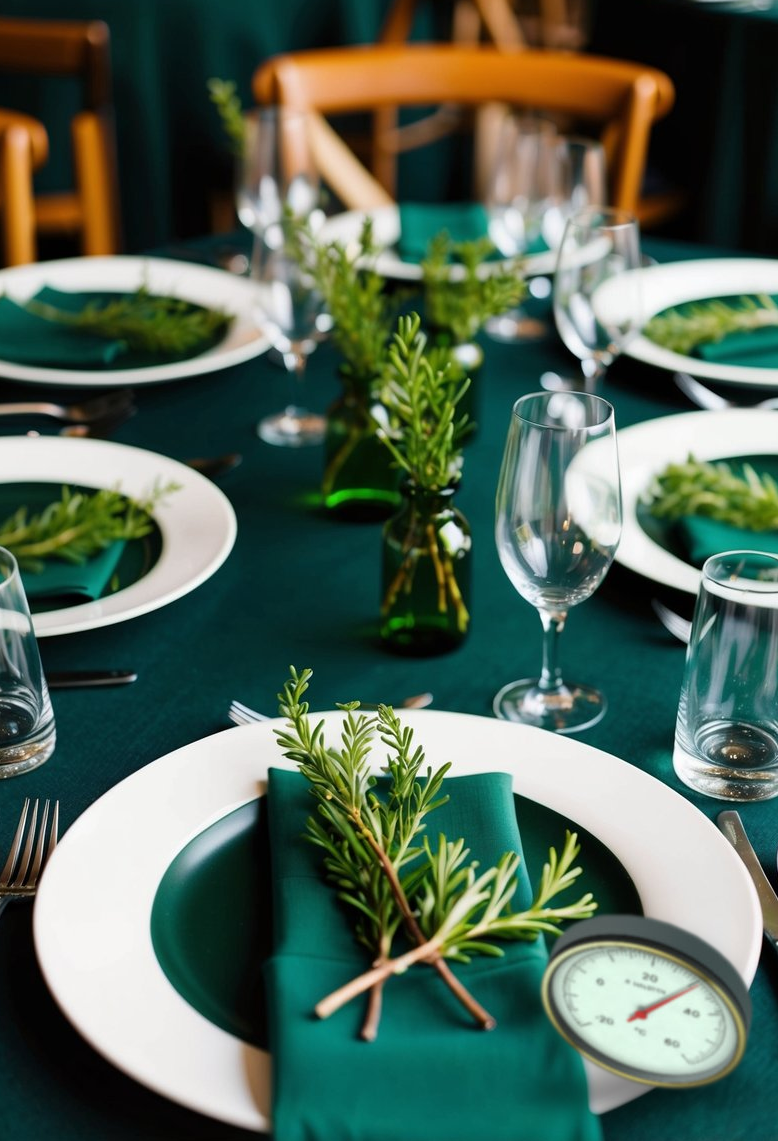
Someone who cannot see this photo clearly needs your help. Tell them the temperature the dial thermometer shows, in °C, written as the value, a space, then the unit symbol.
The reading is 30 °C
